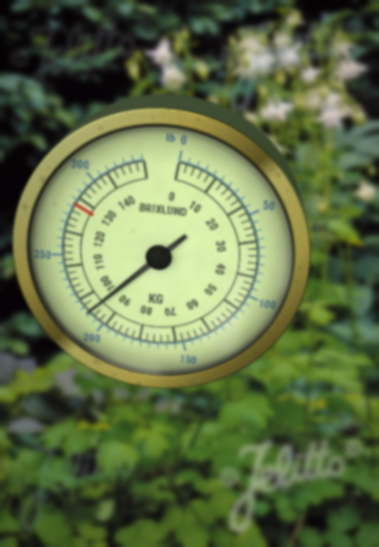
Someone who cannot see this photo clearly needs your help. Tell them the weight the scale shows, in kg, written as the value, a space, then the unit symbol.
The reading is 96 kg
